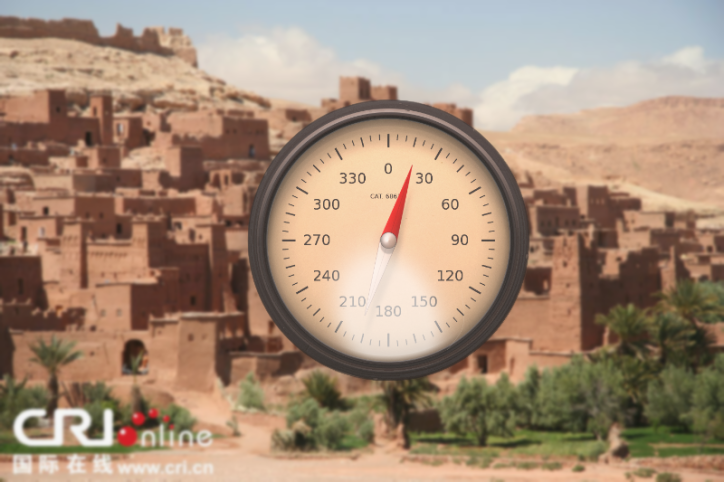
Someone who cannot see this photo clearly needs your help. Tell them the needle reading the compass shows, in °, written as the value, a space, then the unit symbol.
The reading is 17.5 °
